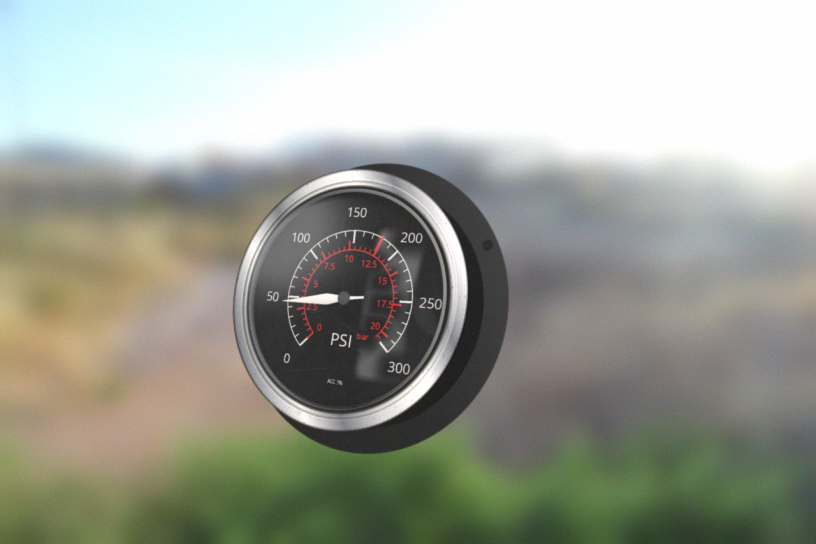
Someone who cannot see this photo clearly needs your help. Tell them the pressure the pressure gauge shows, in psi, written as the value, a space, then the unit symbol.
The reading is 45 psi
